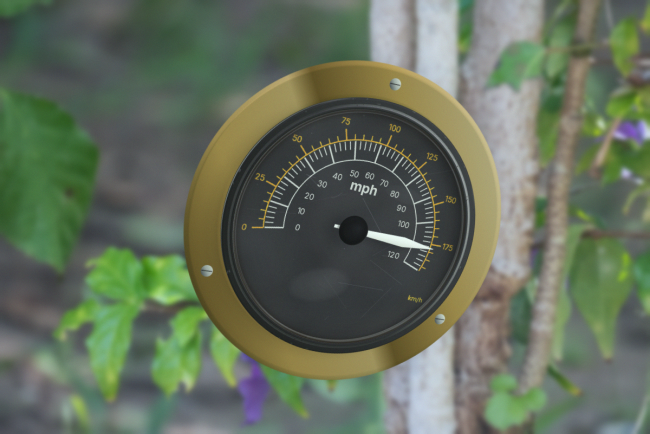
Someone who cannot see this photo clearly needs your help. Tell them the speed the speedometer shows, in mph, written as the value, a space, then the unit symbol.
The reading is 110 mph
